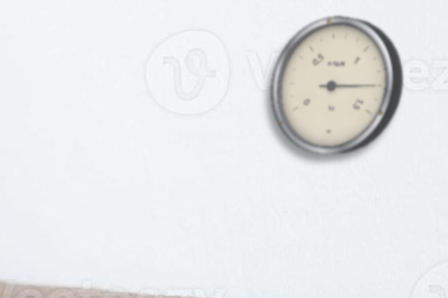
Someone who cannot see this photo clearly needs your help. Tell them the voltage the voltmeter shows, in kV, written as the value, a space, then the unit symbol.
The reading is 1.3 kV
